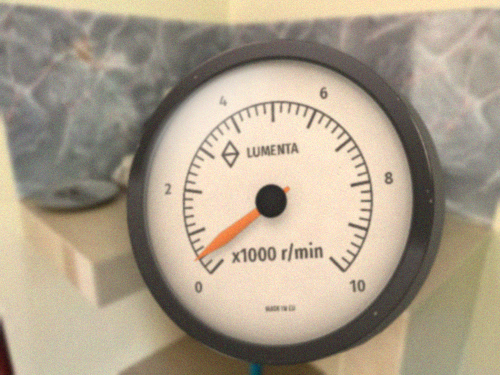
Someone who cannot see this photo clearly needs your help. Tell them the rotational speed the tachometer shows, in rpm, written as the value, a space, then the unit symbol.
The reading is 400 rpm
